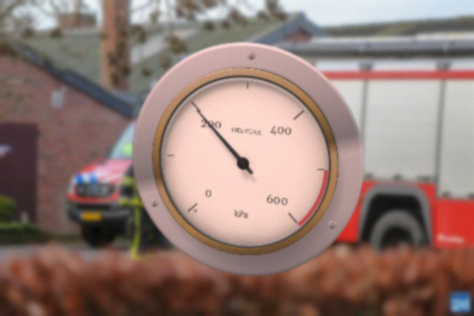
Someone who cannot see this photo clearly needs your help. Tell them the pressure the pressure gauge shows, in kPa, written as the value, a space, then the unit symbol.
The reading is 200 kPa
